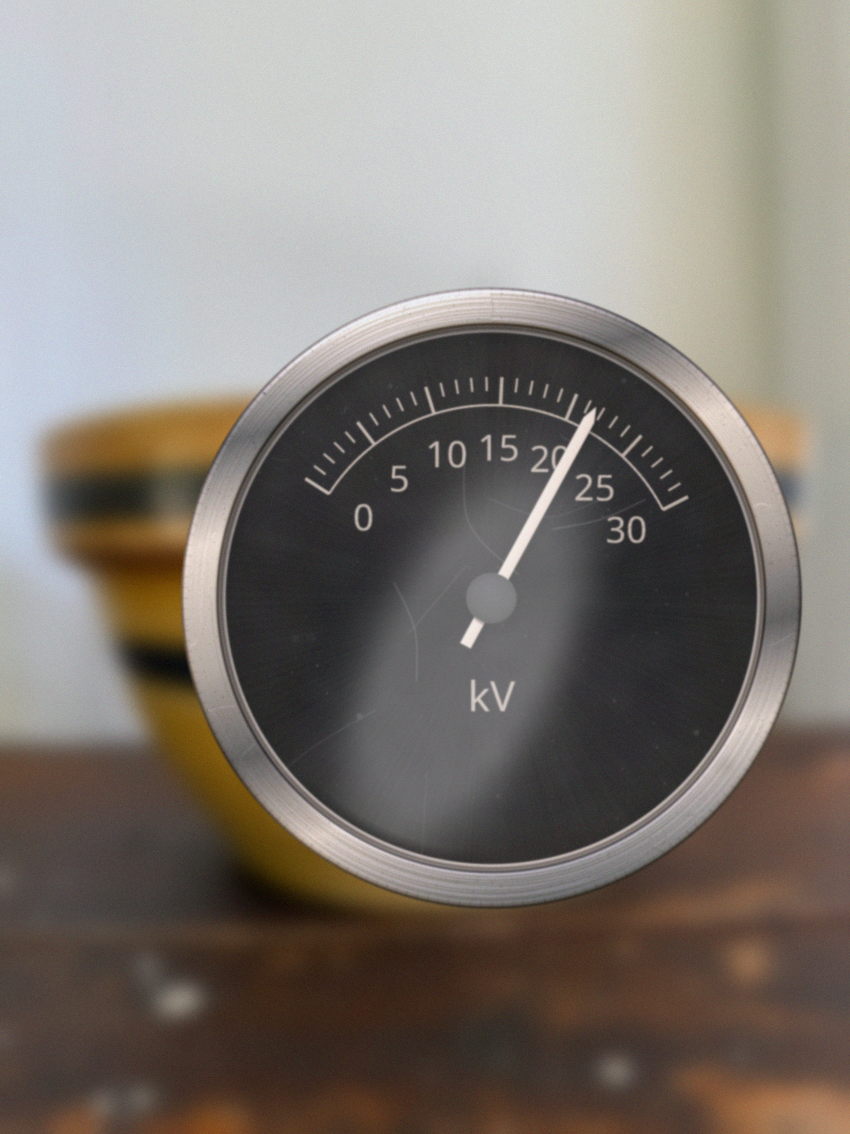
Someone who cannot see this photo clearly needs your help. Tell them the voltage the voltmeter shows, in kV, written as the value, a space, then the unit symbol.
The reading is 21.5 kV
